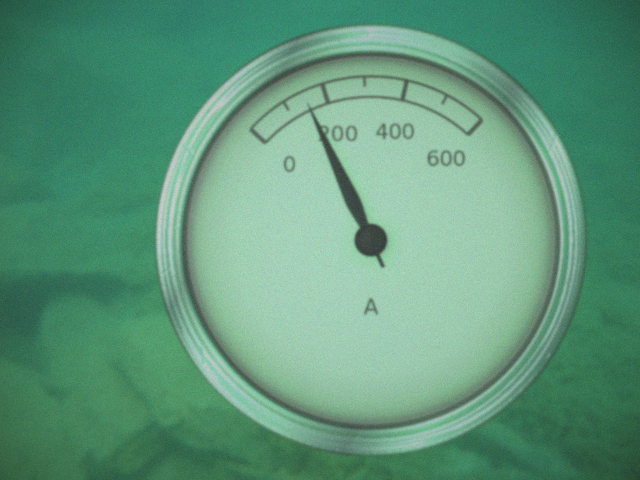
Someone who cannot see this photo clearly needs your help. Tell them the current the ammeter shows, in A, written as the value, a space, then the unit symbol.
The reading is 150 A
